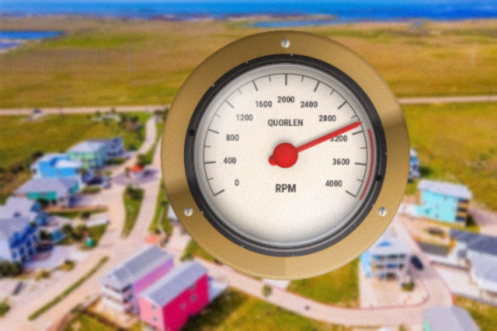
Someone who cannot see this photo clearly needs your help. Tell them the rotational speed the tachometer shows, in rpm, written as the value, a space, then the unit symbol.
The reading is 3100 rpm
